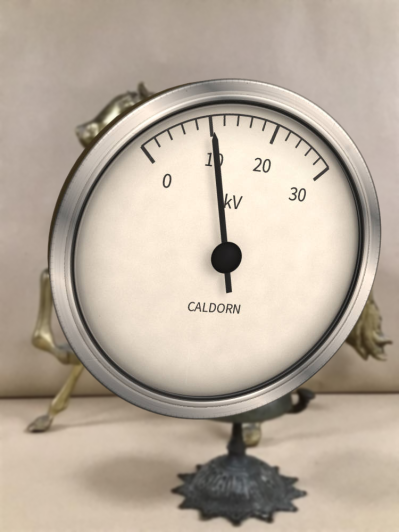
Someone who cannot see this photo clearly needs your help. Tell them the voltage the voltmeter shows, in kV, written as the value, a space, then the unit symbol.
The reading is 10 kV
